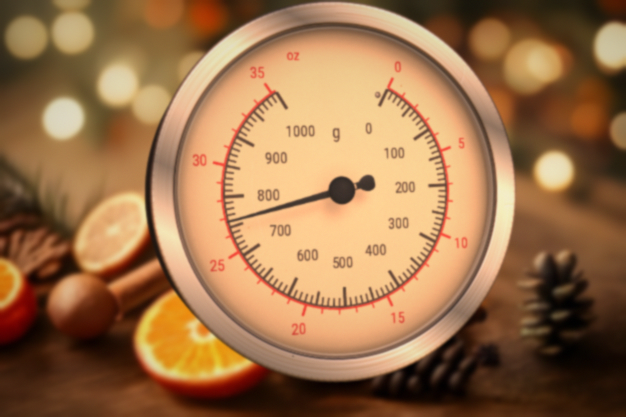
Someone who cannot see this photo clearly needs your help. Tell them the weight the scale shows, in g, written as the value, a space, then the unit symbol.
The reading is 760 g
